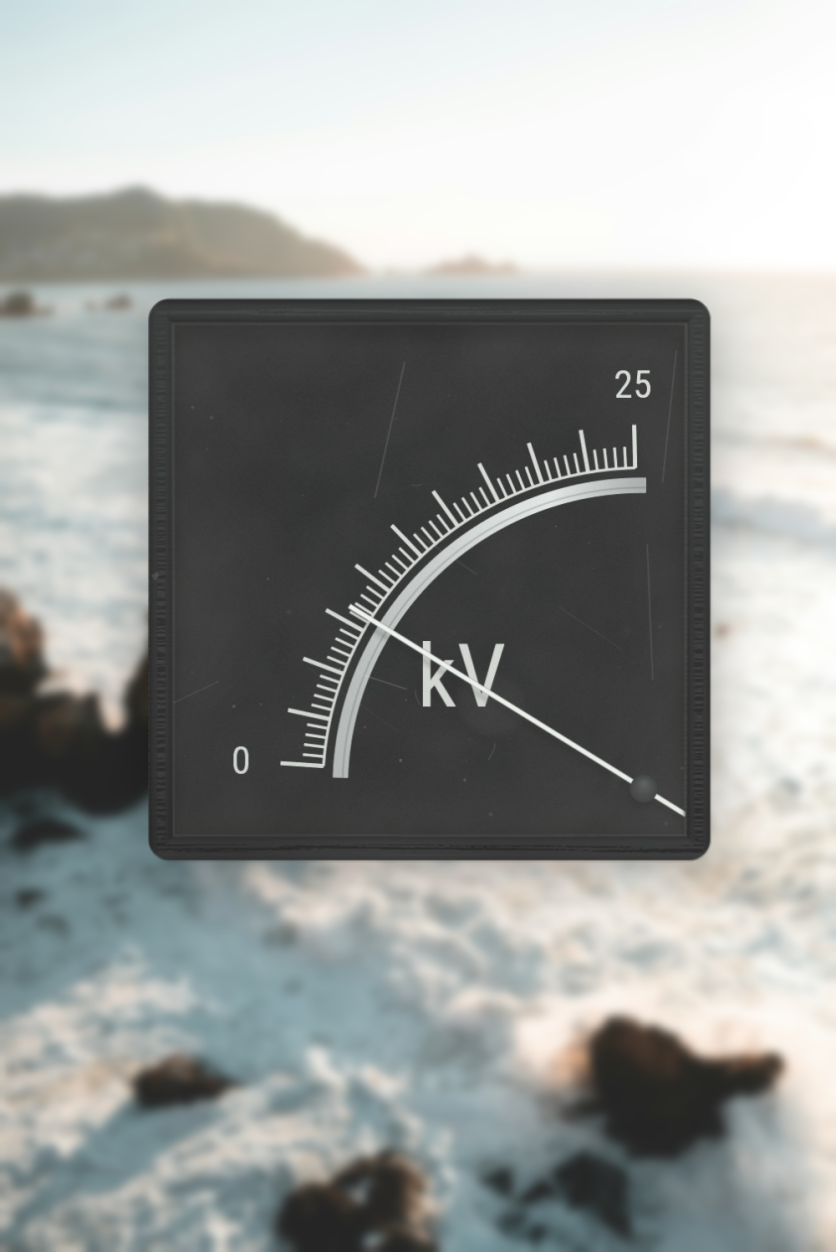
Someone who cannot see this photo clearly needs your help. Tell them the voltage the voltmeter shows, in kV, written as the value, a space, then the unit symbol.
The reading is 8.25 kV
